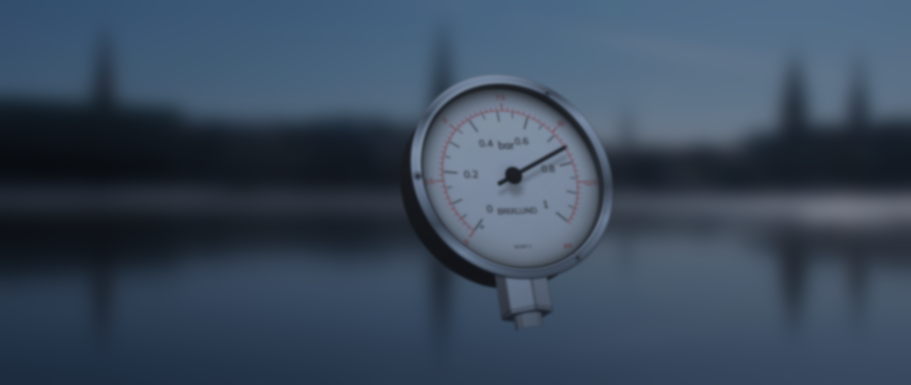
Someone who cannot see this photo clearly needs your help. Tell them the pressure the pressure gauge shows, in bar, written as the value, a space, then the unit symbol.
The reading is 0.75 bar
